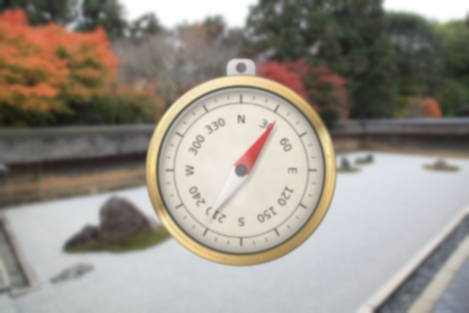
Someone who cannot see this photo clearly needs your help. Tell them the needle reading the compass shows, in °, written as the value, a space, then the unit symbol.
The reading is 35 °
